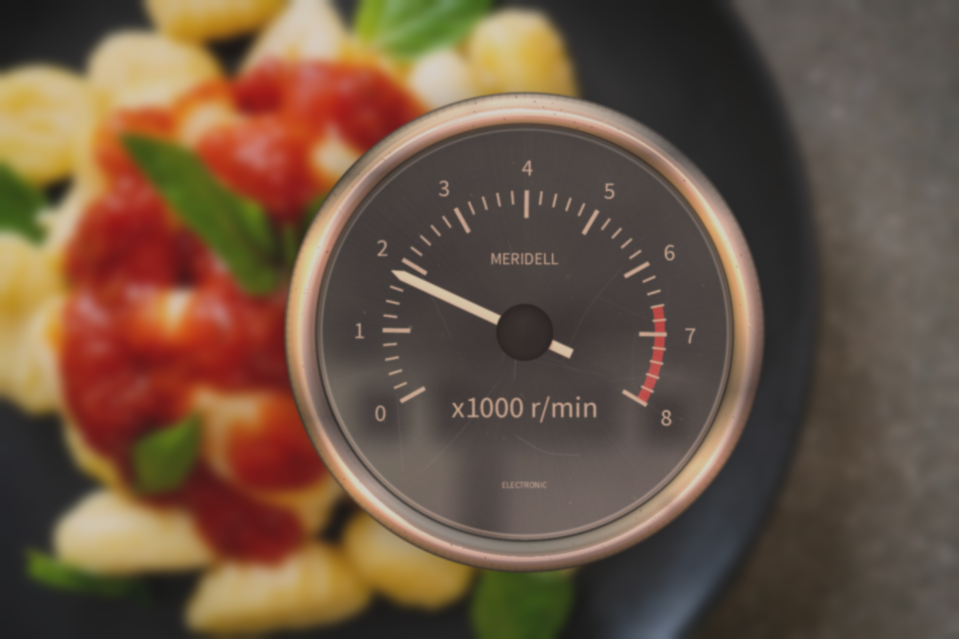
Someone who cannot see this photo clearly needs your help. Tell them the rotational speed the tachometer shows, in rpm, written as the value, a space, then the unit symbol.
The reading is 1800 rpm
